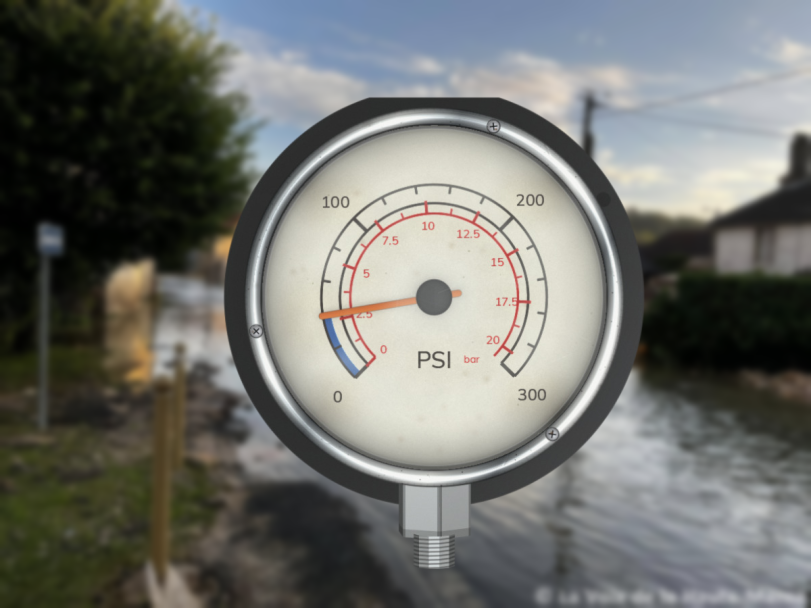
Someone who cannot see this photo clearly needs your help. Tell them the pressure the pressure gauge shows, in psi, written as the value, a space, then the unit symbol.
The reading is 40 psi
